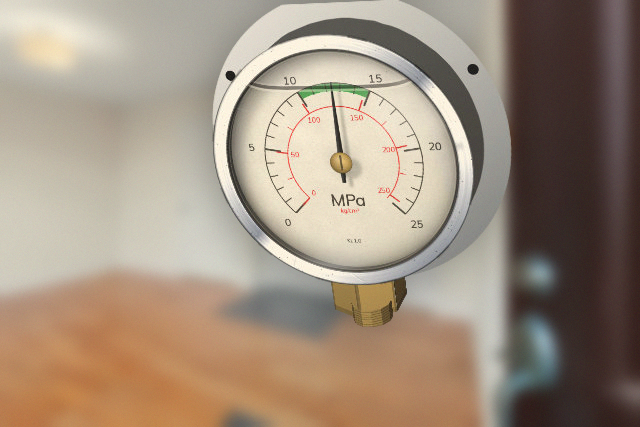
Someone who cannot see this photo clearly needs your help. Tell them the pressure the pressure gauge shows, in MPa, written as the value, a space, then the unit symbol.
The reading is 12.5 MPa
